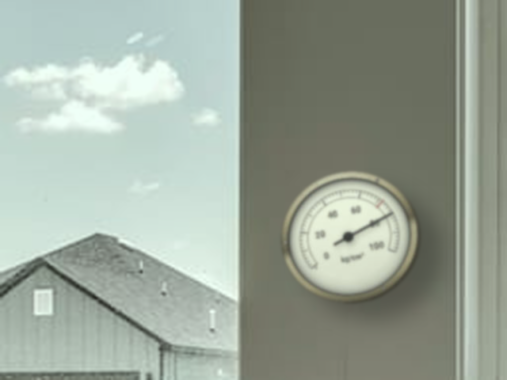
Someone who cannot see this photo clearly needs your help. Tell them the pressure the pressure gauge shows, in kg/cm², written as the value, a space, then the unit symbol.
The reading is 80 kg/cm²
